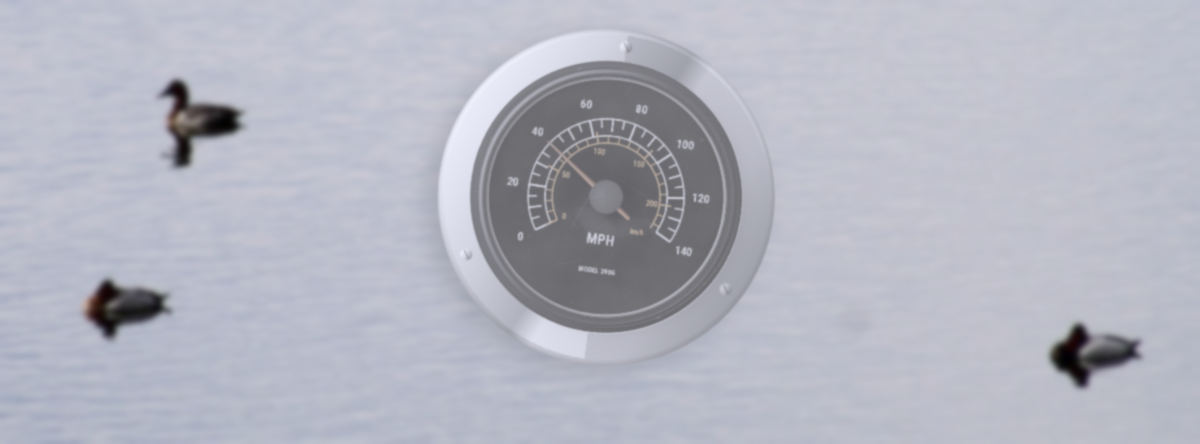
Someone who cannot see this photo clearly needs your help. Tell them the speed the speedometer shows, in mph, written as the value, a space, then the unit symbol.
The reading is 40 mph
